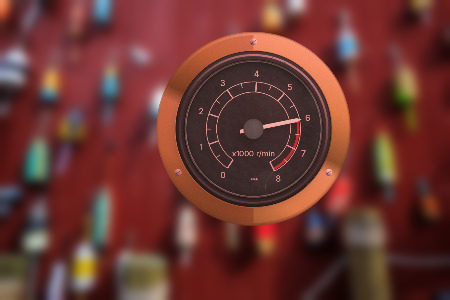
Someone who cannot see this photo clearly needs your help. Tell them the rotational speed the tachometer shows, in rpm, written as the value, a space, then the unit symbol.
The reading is 6000 rpm
